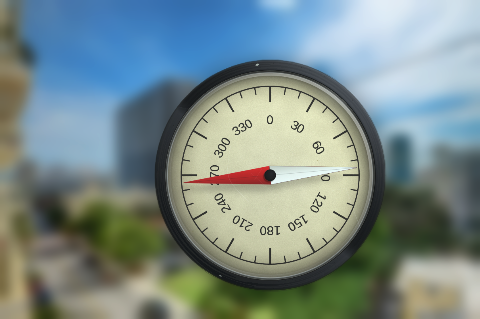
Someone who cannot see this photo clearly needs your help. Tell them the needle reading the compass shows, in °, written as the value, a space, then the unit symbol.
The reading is 265 °
